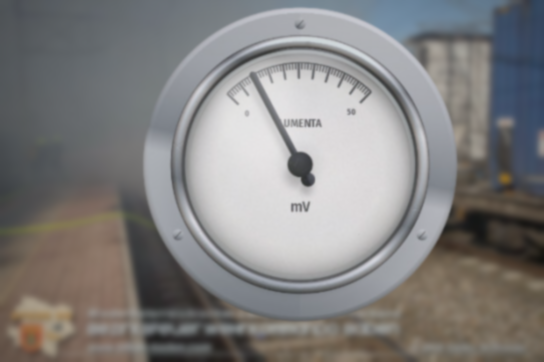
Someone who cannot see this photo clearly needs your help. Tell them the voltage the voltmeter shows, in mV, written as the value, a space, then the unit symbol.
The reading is 10 mV
